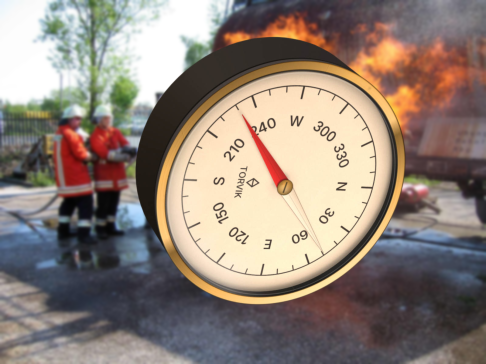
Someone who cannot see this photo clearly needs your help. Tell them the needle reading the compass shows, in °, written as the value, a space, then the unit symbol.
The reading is 230 °
